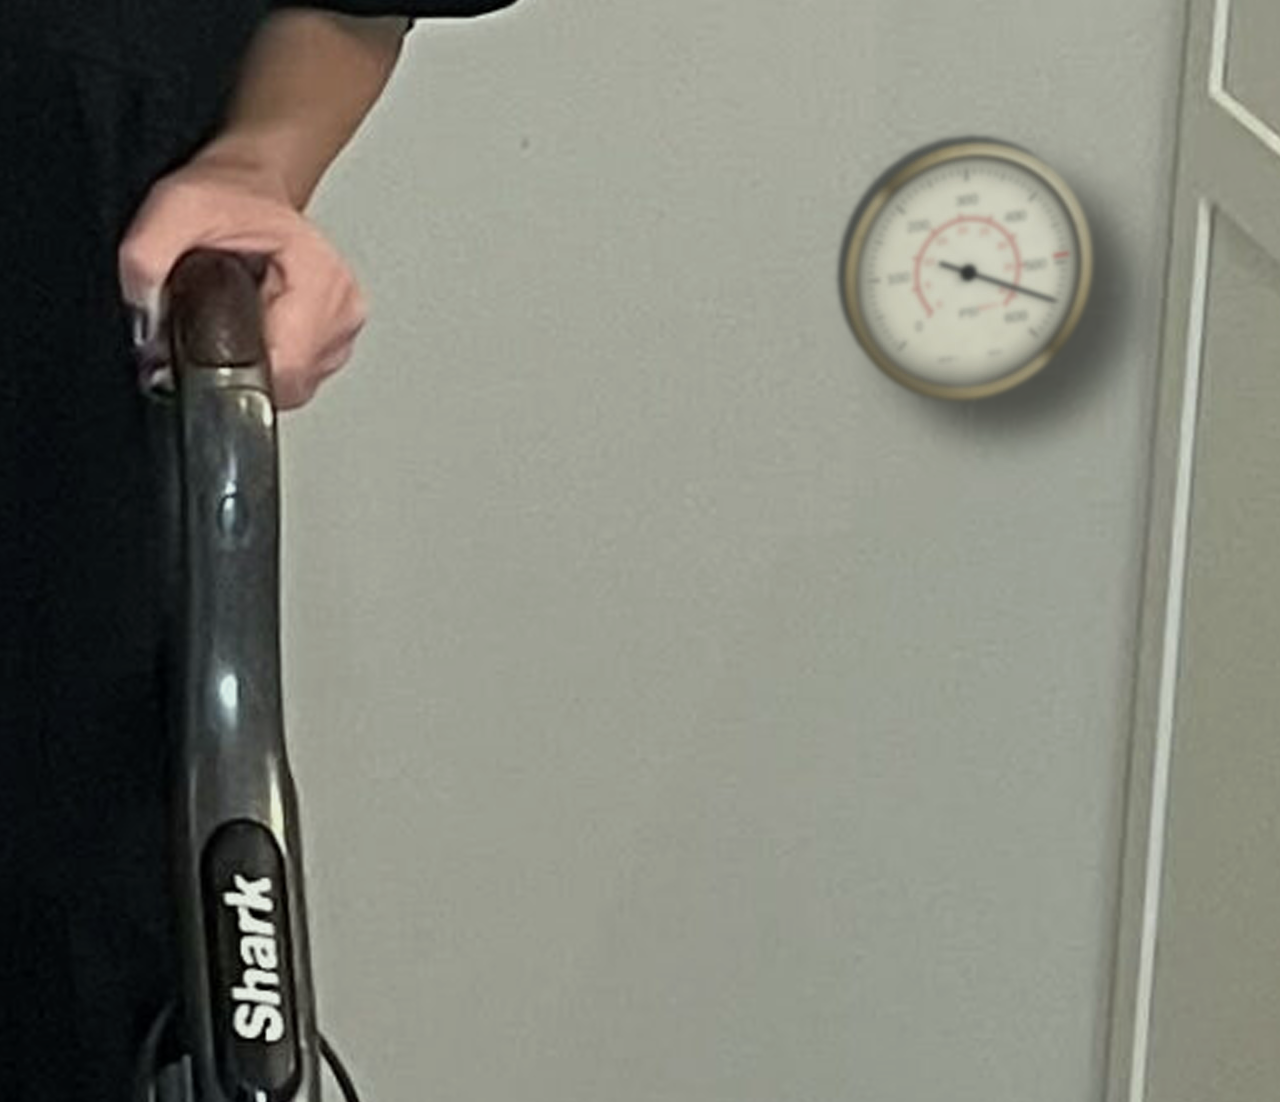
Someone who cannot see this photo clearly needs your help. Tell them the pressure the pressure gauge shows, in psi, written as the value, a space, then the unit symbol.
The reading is 550 psi
